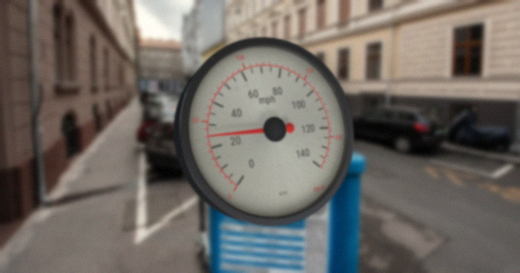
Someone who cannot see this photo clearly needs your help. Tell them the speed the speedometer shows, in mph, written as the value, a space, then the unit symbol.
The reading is 25 mph
